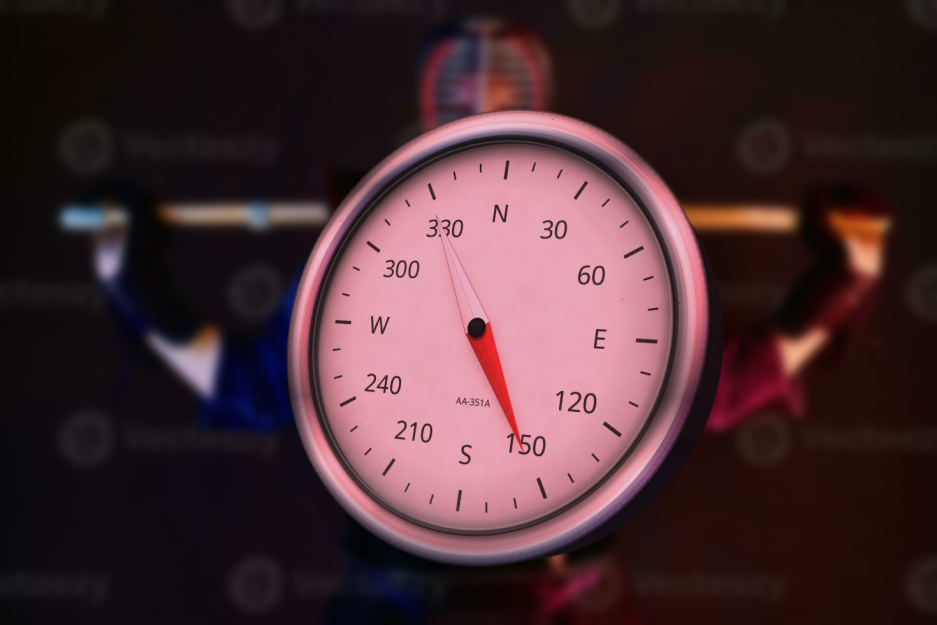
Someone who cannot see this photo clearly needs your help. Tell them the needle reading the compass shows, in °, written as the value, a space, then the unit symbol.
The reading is 150 °
